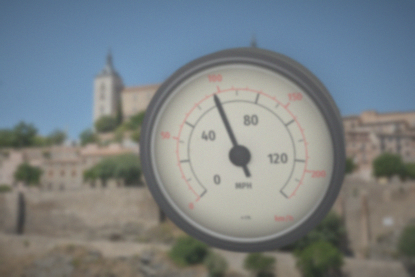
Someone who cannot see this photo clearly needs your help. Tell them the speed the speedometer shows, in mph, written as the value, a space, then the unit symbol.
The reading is 60 mph
